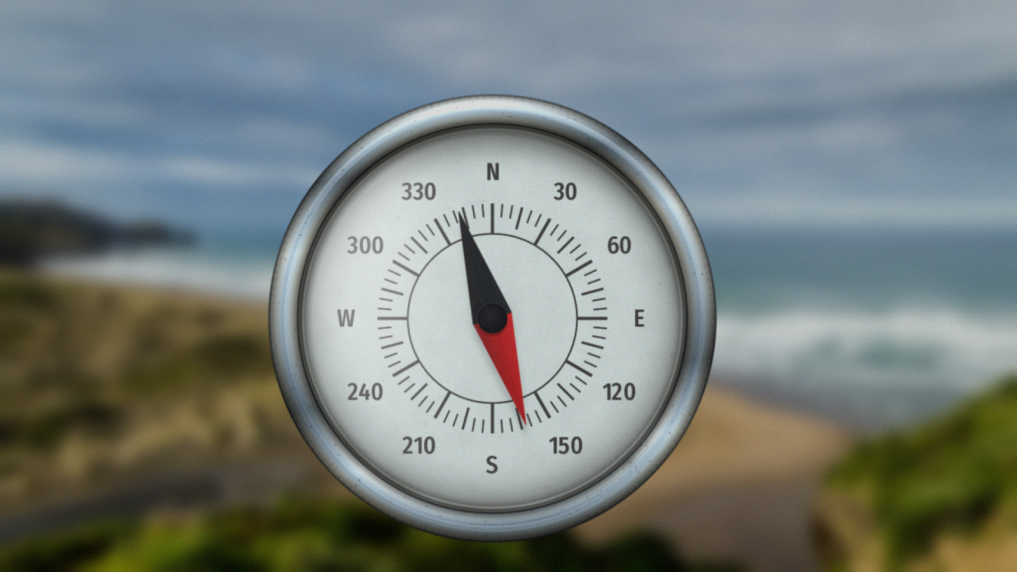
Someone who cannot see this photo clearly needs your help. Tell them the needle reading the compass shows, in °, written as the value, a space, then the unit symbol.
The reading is 162.5 °
